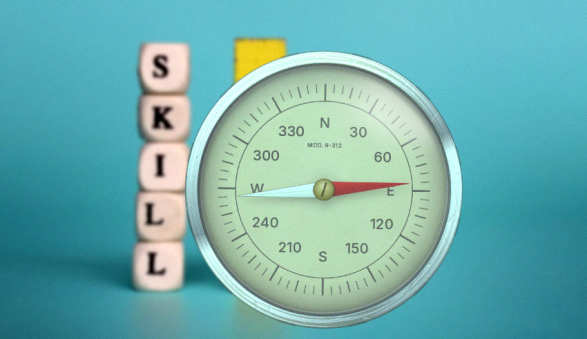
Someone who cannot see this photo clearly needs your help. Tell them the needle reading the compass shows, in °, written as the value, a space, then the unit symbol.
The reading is 85 °
